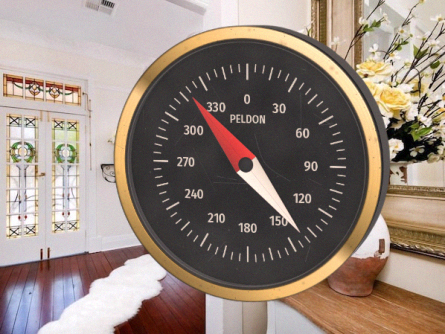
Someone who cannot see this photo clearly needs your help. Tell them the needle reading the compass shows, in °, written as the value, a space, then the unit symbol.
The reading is 320 °
